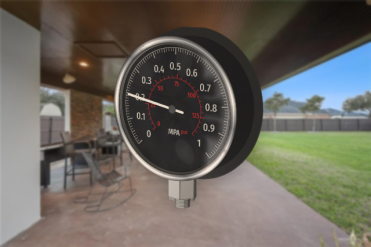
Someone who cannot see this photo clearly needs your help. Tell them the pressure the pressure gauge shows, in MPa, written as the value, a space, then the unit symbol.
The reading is 0.2 MPa
